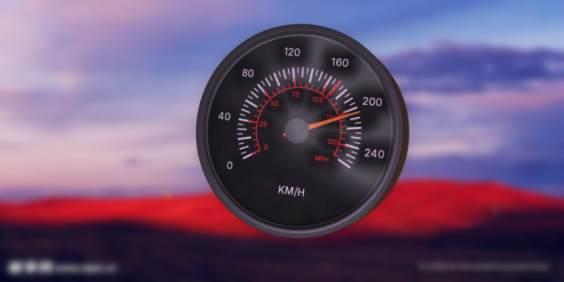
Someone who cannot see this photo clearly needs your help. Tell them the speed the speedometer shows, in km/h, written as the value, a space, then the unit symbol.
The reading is 205 km/h
